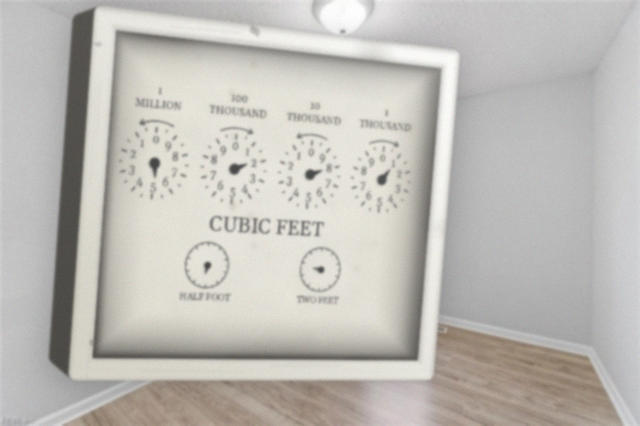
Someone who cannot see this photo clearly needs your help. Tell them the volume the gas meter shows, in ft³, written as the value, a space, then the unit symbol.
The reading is 518100 ft³
